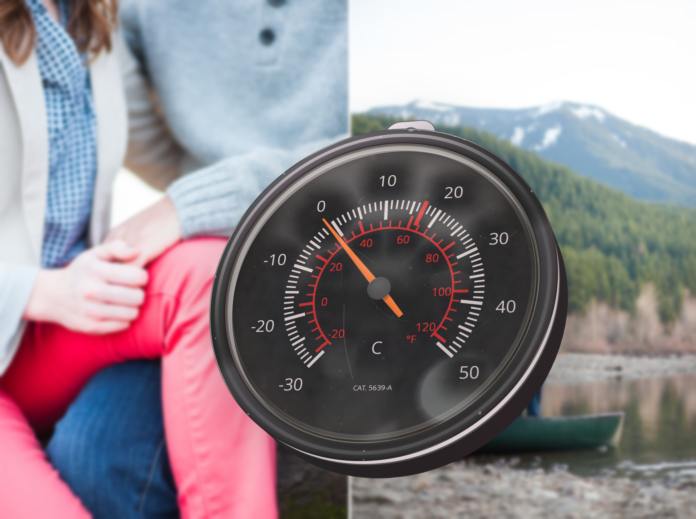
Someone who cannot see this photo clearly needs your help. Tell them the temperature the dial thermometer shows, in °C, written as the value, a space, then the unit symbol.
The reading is -1 °C
